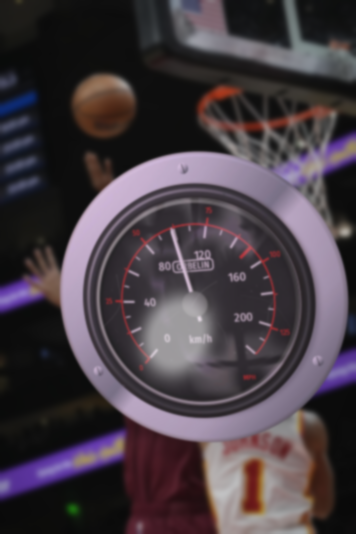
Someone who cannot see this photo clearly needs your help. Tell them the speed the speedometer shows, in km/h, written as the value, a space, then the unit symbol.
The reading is 100 km/h
